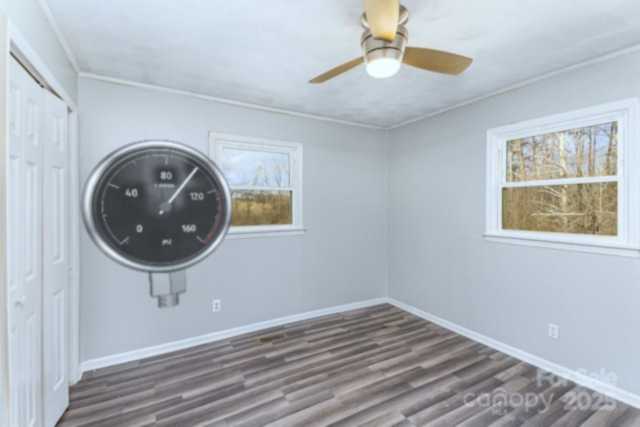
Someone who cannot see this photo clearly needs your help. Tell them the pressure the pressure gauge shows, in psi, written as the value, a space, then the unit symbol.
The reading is 100 psi
